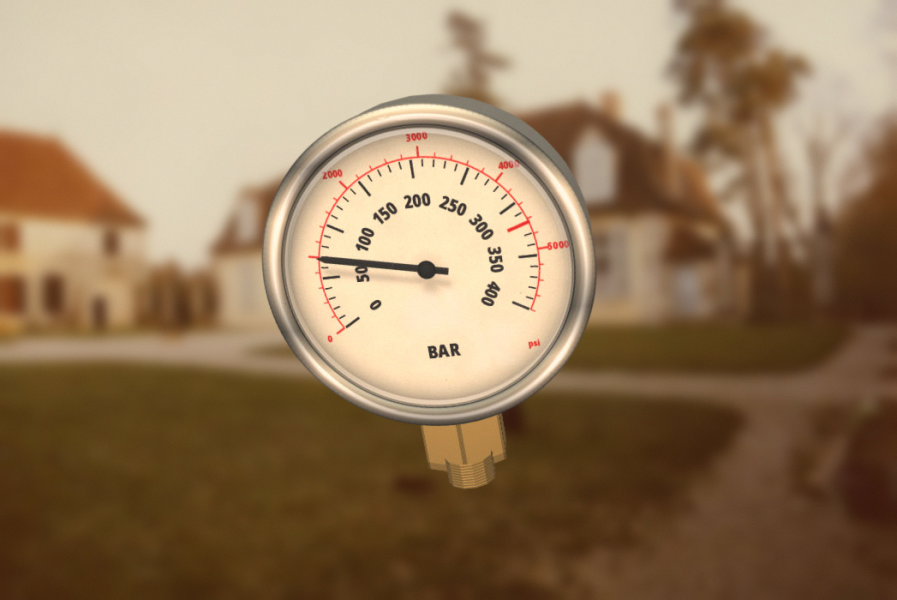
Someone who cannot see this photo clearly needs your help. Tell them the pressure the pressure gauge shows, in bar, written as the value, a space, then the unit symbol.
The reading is 70 bar
